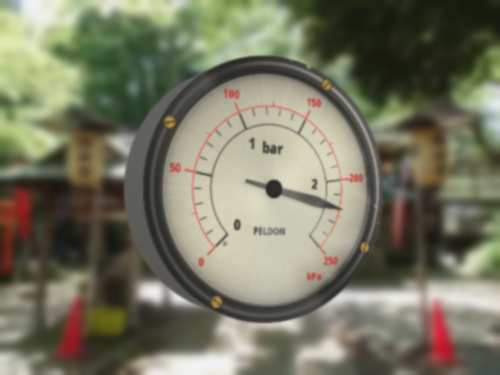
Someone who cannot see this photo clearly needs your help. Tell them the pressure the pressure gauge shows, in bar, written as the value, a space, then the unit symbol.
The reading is 2.2 bar
